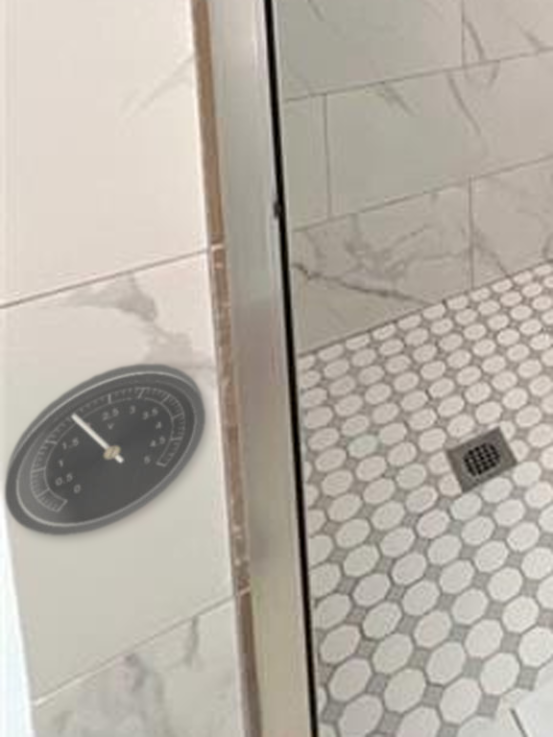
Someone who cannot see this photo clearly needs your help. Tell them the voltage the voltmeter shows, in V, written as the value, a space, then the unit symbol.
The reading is 2 V
